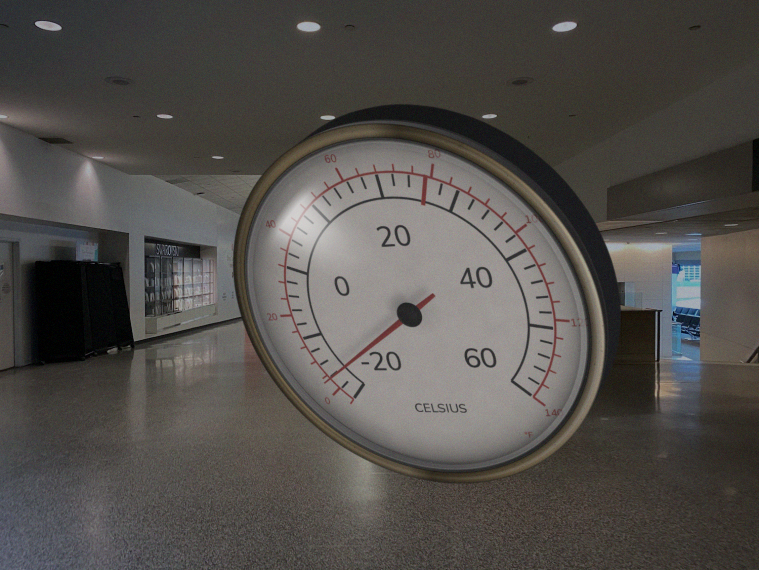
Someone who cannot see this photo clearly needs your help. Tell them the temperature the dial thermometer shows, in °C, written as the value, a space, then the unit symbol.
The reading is -16 °C
